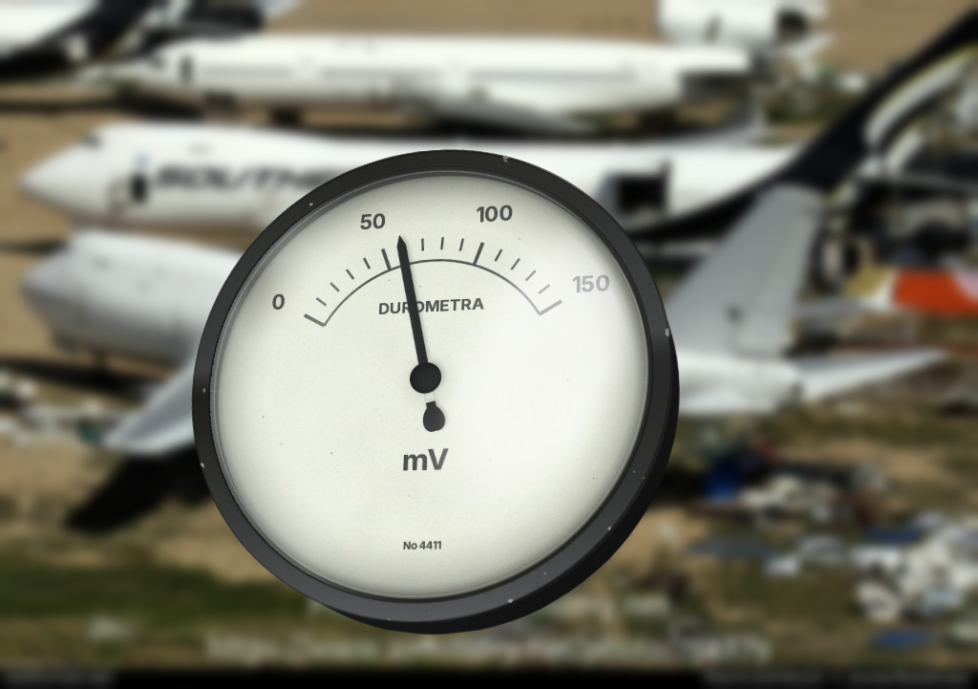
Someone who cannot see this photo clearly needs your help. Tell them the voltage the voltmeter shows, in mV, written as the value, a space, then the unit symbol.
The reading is 60 mV
